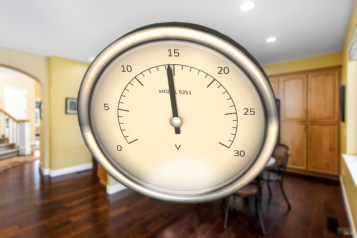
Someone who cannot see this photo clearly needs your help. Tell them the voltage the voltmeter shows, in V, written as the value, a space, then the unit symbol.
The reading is 14.5 V
